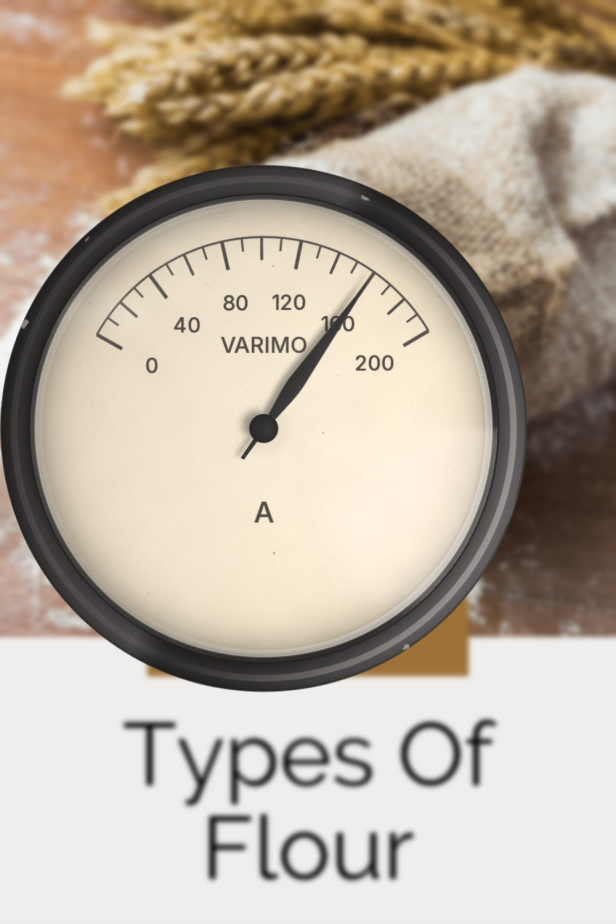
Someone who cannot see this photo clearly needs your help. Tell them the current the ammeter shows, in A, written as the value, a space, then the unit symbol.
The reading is 160 A
